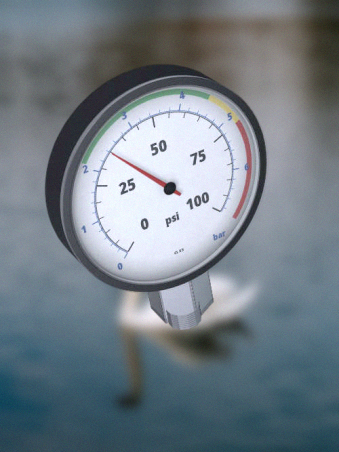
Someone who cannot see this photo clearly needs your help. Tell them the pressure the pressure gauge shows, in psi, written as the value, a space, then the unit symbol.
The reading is 35 psi
